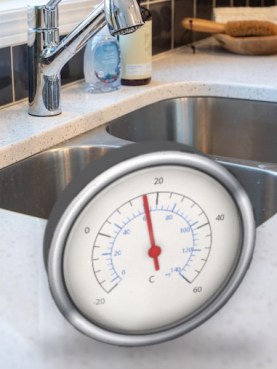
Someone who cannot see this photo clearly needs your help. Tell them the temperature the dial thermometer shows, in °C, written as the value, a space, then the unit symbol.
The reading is 16 °C
